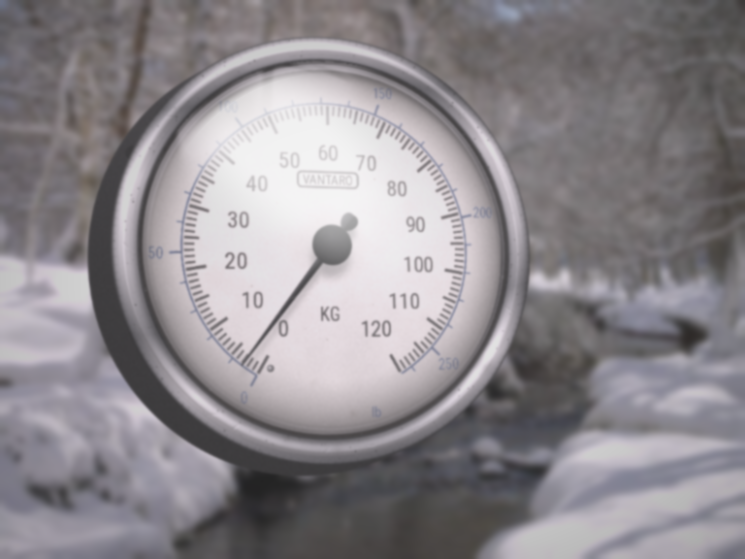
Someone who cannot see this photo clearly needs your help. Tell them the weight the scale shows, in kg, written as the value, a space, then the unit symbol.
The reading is 3 kg
